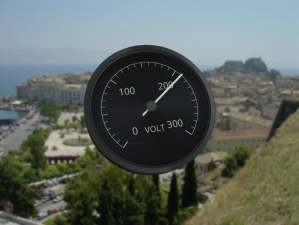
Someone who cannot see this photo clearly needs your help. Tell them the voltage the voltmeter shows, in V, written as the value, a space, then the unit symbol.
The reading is 210 V
